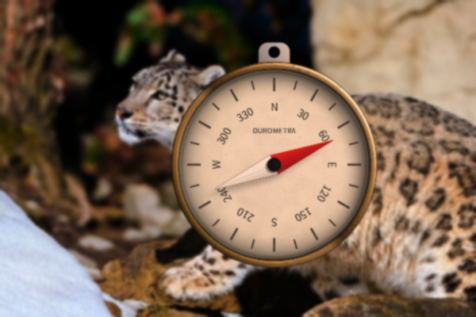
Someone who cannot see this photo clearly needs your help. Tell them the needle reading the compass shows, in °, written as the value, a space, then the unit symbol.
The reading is 67.5 °
